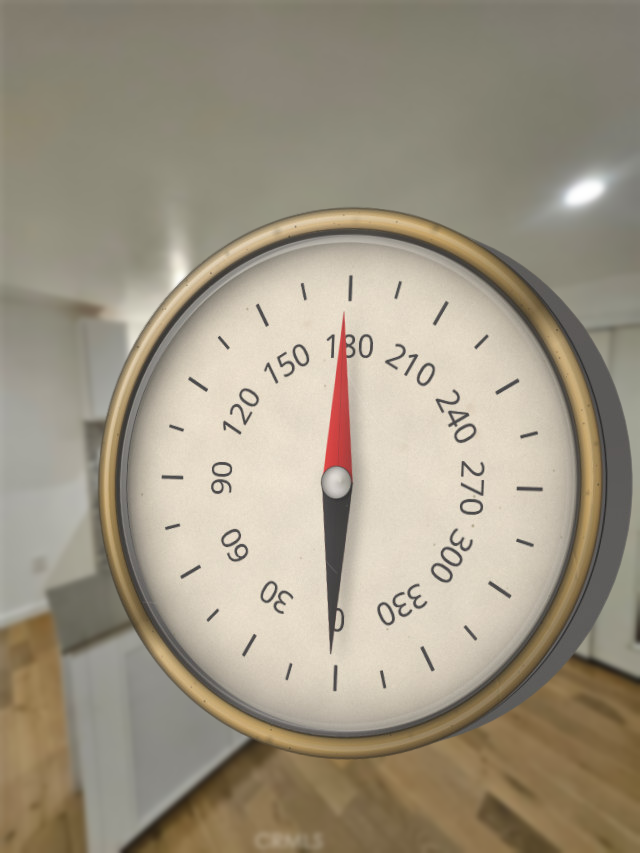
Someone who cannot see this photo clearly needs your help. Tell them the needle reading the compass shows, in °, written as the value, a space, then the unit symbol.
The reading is 180 °
